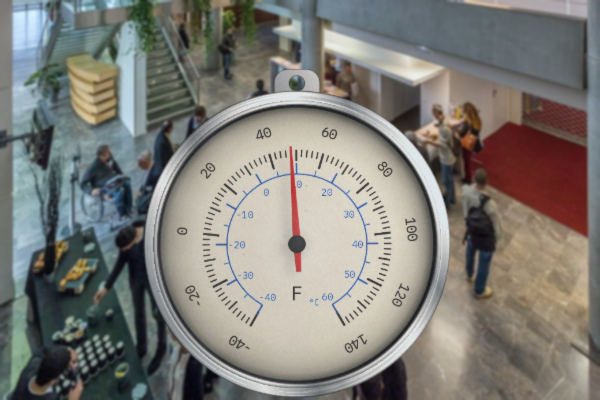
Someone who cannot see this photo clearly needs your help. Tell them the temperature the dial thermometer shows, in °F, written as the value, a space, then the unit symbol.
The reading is 48 °F
